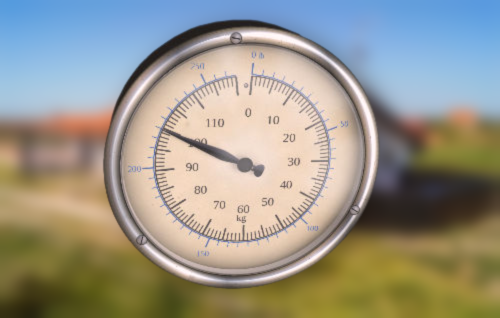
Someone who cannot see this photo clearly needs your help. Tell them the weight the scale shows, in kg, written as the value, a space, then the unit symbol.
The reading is 100 kg
